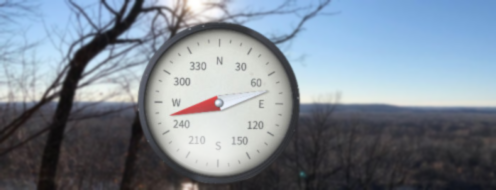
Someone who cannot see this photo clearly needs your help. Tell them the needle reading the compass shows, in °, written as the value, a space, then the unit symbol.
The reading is 255 °
